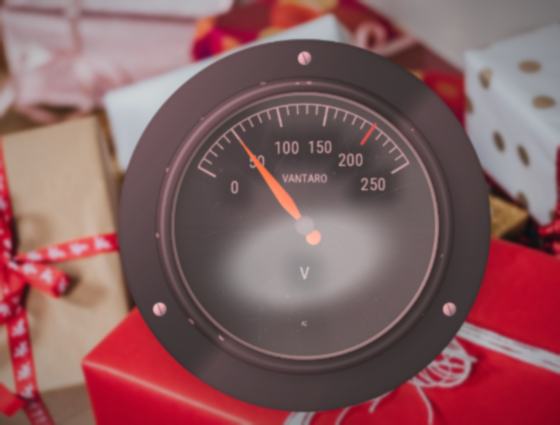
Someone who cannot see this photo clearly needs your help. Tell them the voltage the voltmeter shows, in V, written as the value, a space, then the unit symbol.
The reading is 50 V
